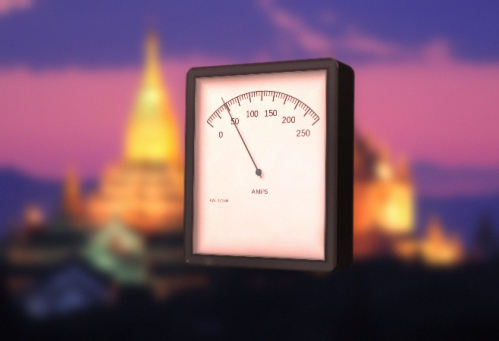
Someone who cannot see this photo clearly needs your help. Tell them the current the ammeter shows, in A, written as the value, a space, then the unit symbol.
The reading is 50 A
